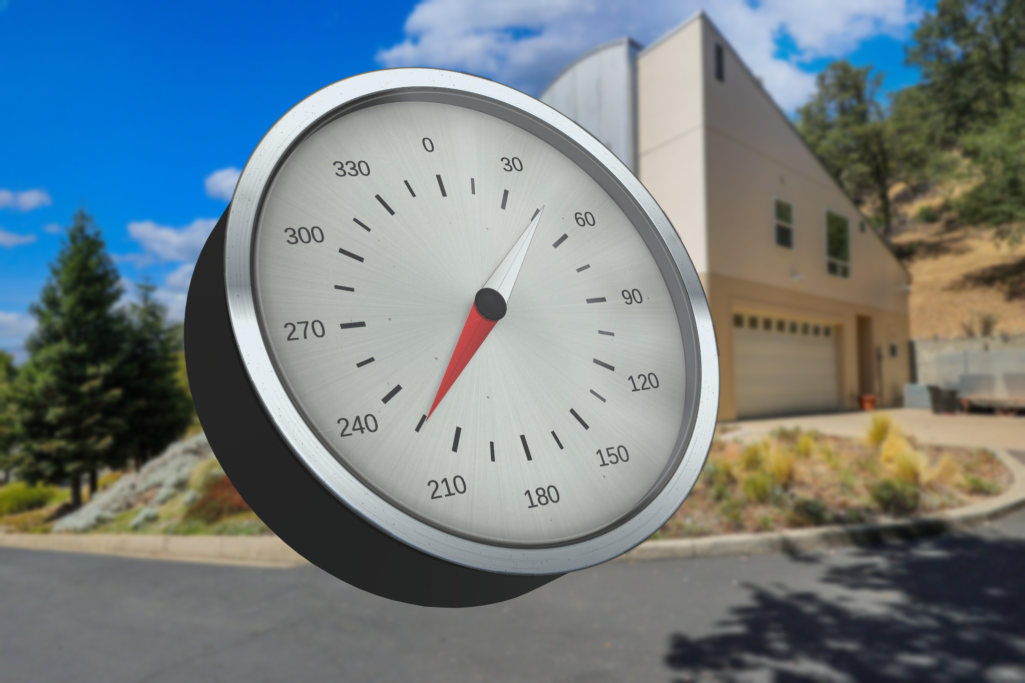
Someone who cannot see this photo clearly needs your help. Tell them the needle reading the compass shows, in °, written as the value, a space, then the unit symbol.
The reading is 225 °
